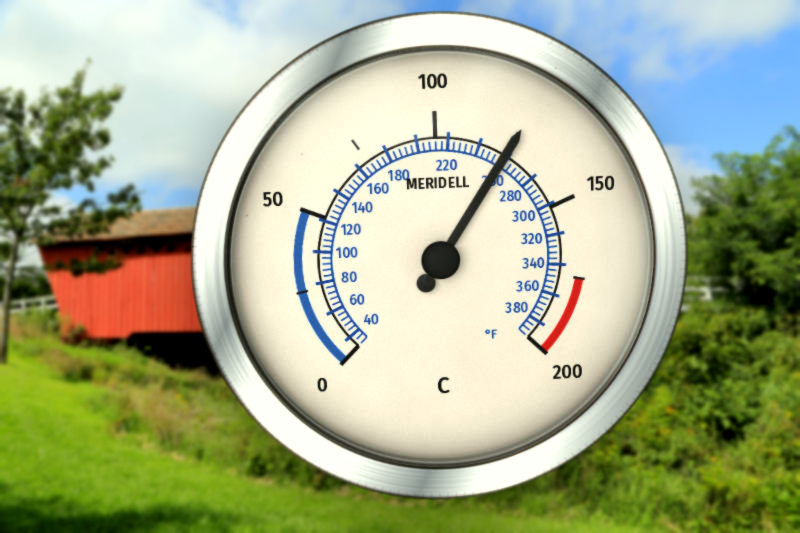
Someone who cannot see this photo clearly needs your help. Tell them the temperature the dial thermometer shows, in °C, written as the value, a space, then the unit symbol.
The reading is 125 °C
